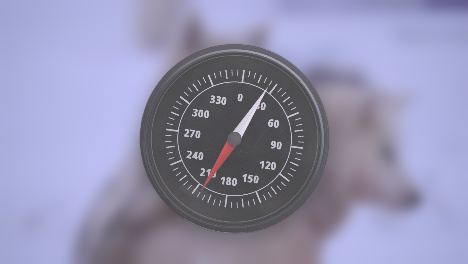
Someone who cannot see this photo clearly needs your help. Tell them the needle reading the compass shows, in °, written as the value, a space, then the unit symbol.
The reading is 205 °
